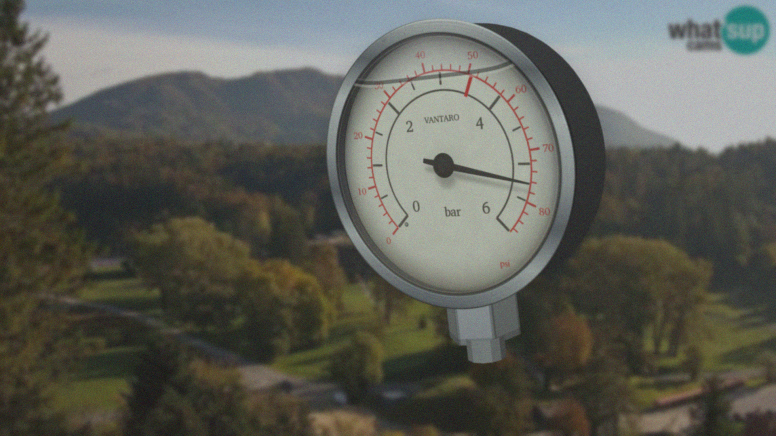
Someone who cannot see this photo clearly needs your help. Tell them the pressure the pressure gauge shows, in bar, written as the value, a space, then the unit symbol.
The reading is 5.25 bar
